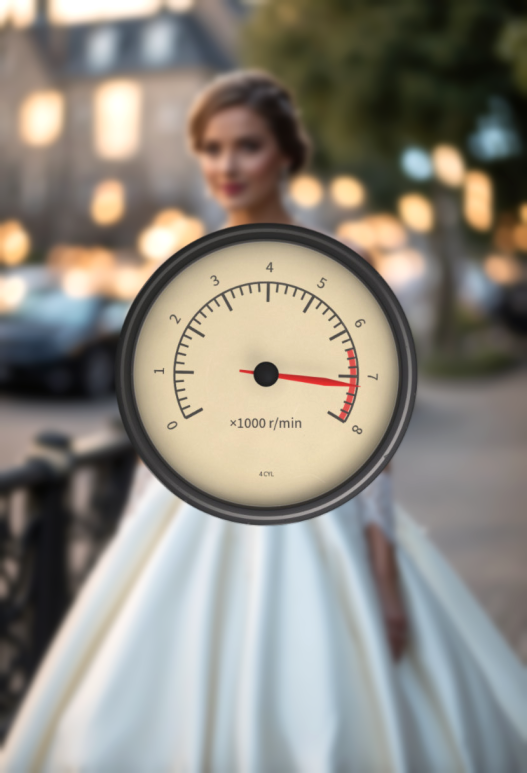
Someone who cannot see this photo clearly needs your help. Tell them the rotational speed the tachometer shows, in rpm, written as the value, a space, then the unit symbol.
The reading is 7200 rpm
